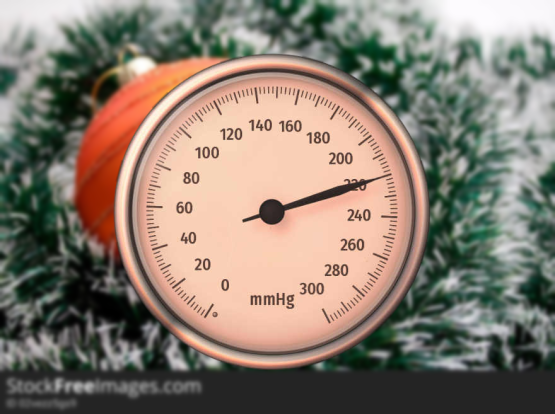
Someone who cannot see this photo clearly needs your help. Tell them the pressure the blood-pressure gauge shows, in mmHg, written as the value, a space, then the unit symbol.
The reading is 220 mmHg
